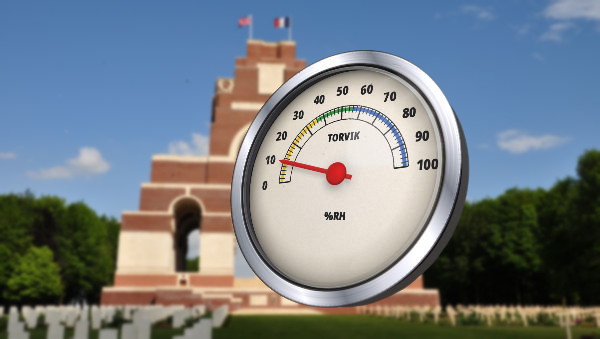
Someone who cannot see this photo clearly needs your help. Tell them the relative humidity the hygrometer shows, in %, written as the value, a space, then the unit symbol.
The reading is 10 %
